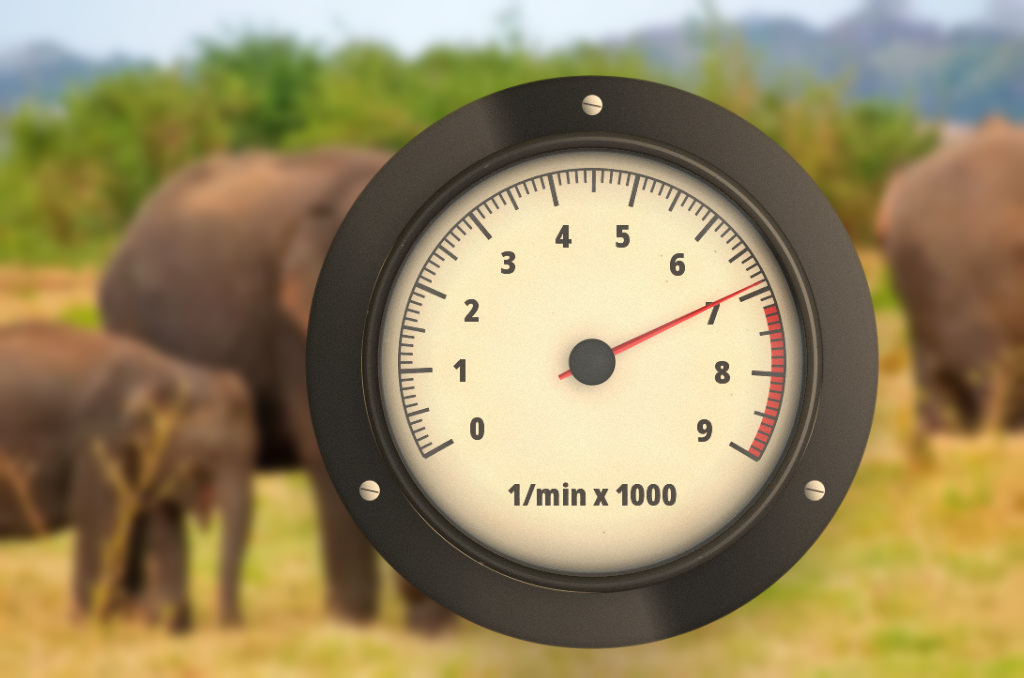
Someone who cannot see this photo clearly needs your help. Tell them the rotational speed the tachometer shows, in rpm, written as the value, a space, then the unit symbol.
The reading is 6900 rpm
